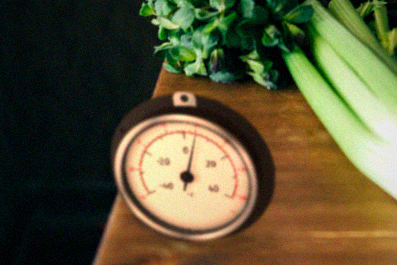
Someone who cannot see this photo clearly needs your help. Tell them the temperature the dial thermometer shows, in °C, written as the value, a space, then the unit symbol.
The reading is 5 °C
